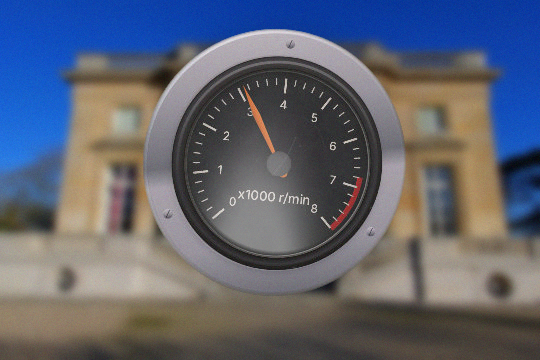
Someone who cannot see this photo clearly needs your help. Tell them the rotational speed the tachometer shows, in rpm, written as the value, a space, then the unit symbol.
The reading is 3100 rpm
